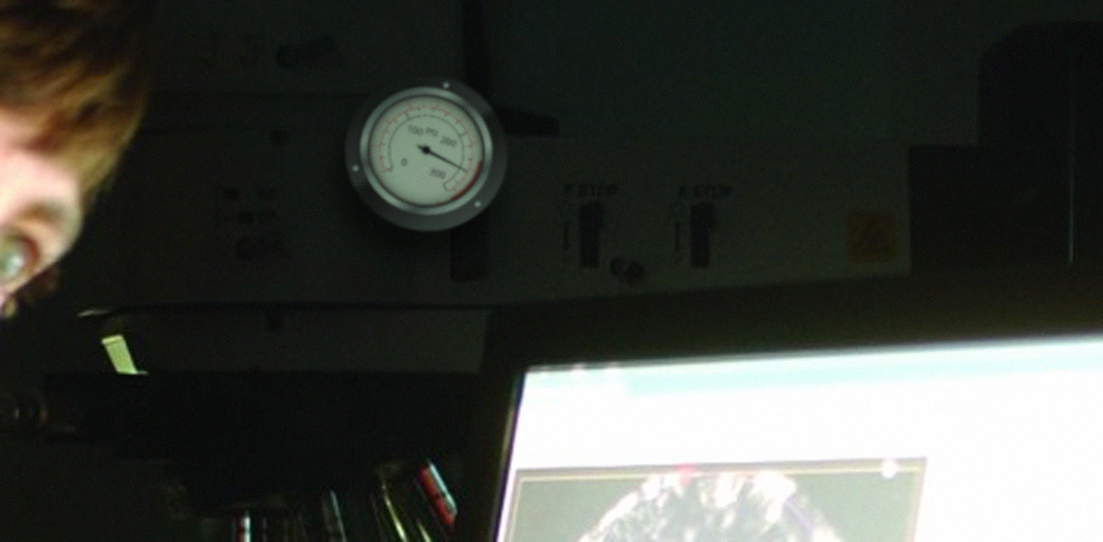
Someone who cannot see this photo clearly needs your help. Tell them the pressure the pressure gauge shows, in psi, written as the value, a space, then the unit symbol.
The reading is 260 psi
